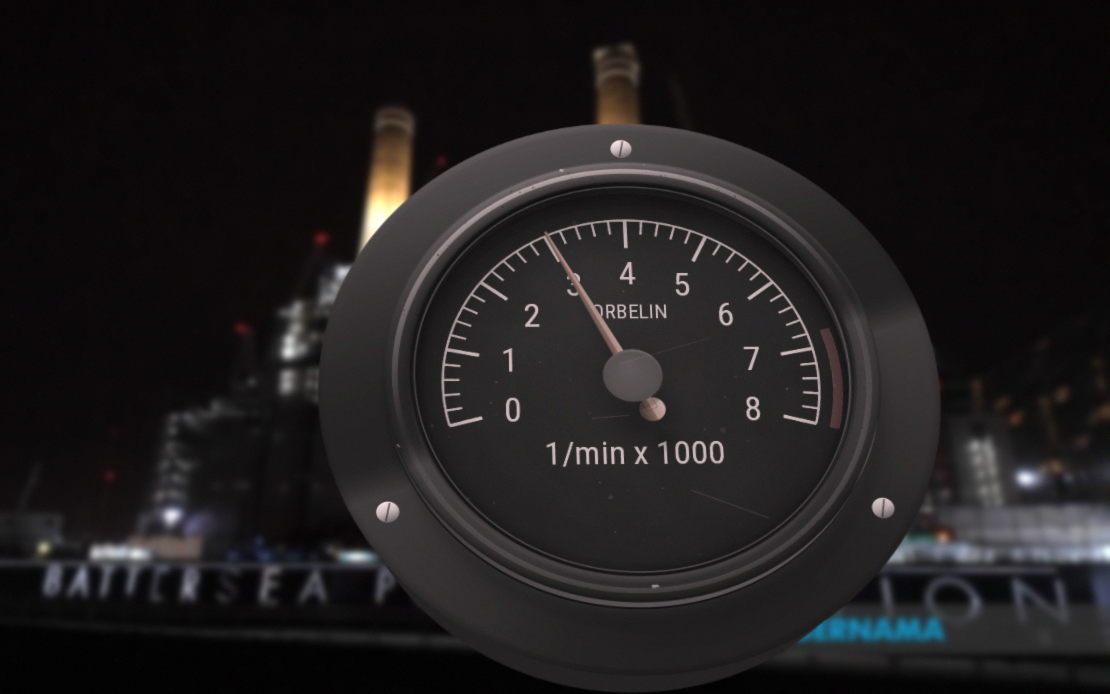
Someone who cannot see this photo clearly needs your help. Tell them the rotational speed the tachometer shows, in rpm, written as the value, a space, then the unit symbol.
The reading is 3000 rpm
